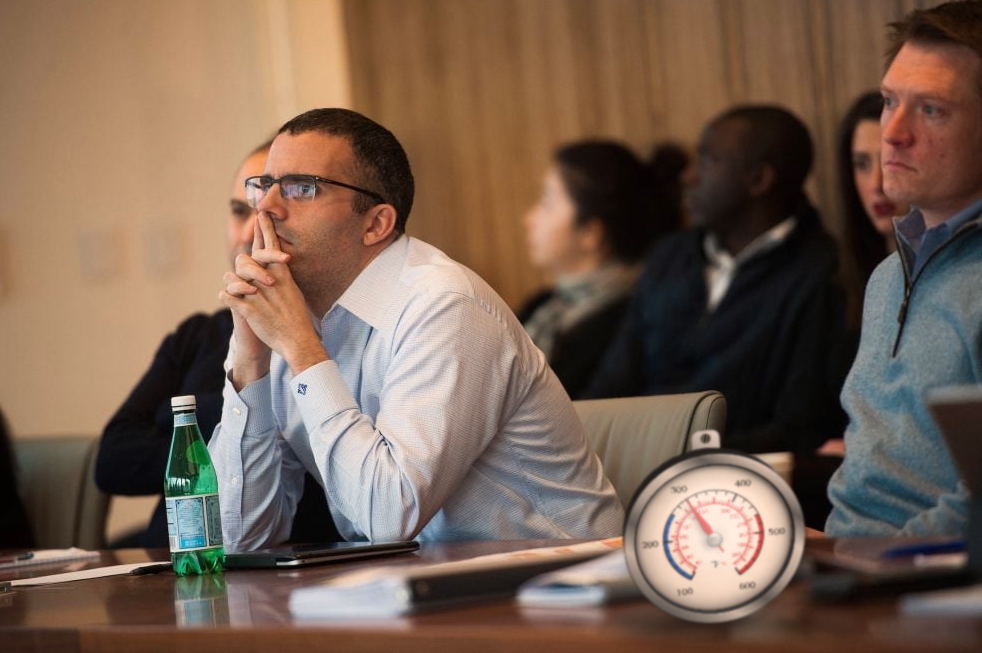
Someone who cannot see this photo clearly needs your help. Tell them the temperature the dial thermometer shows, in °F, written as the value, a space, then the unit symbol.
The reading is 300 °F
